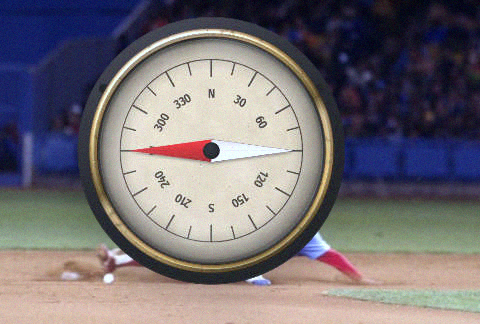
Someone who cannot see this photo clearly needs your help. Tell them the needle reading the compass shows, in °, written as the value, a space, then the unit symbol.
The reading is 270 °
